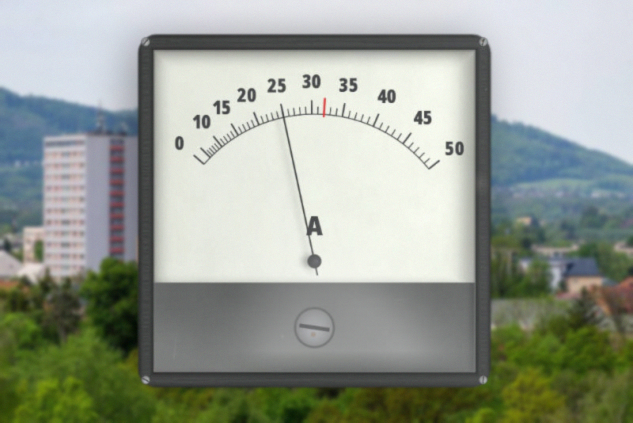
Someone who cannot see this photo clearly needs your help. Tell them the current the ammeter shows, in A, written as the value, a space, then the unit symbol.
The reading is 25 A
